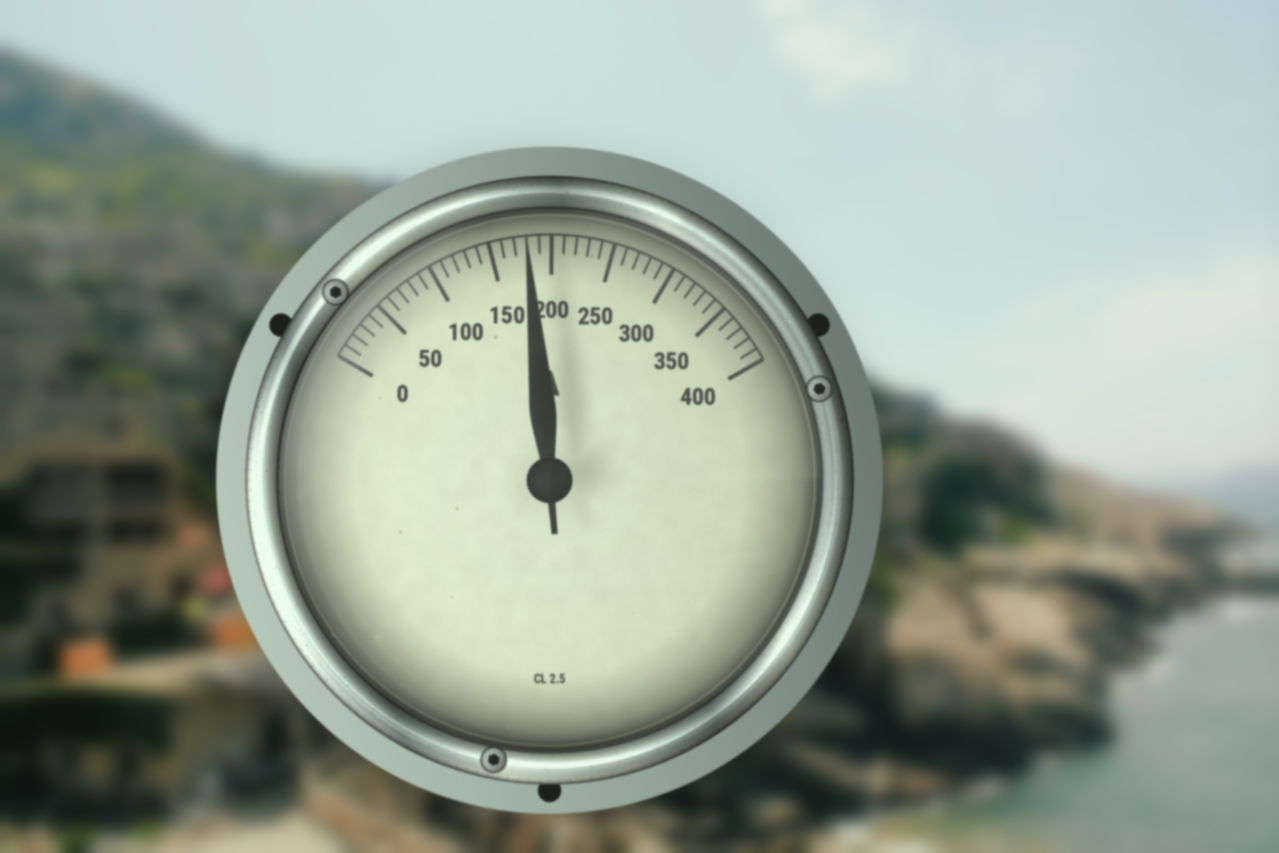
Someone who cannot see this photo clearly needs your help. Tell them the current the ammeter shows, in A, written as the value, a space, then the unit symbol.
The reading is 180 A
